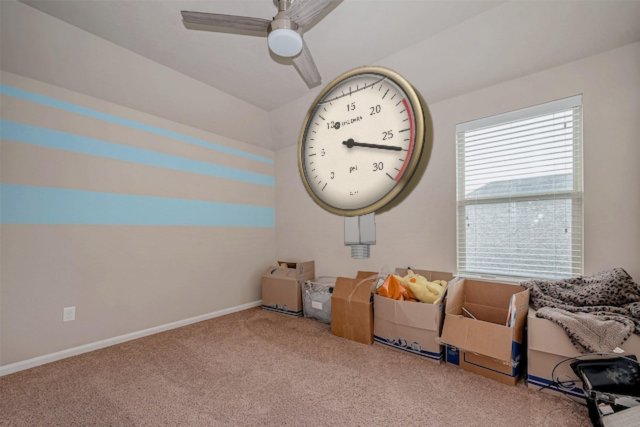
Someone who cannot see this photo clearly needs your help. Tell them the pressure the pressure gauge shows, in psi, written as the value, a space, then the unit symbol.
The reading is 27 psi
